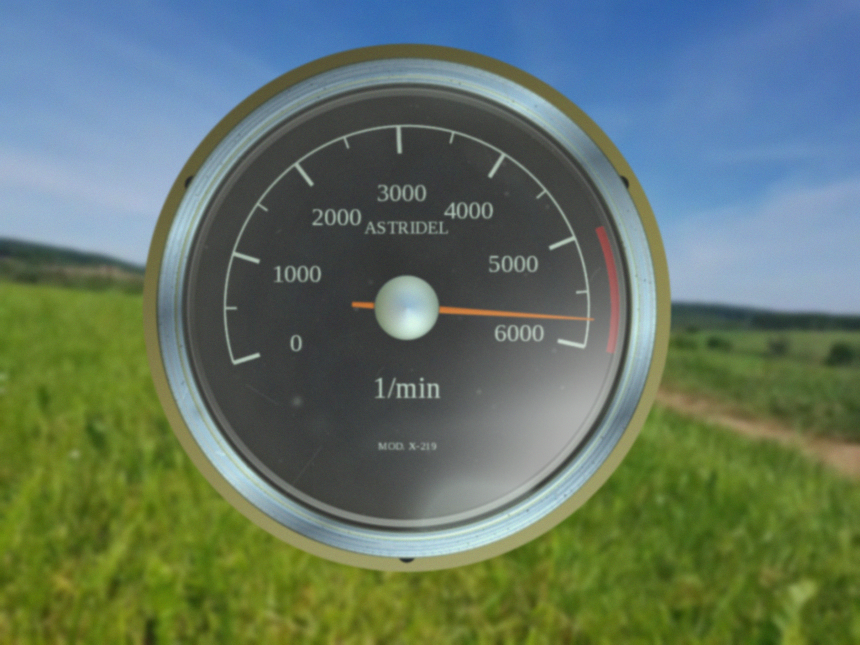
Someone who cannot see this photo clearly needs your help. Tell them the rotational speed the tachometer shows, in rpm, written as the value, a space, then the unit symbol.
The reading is 5750 rpm
